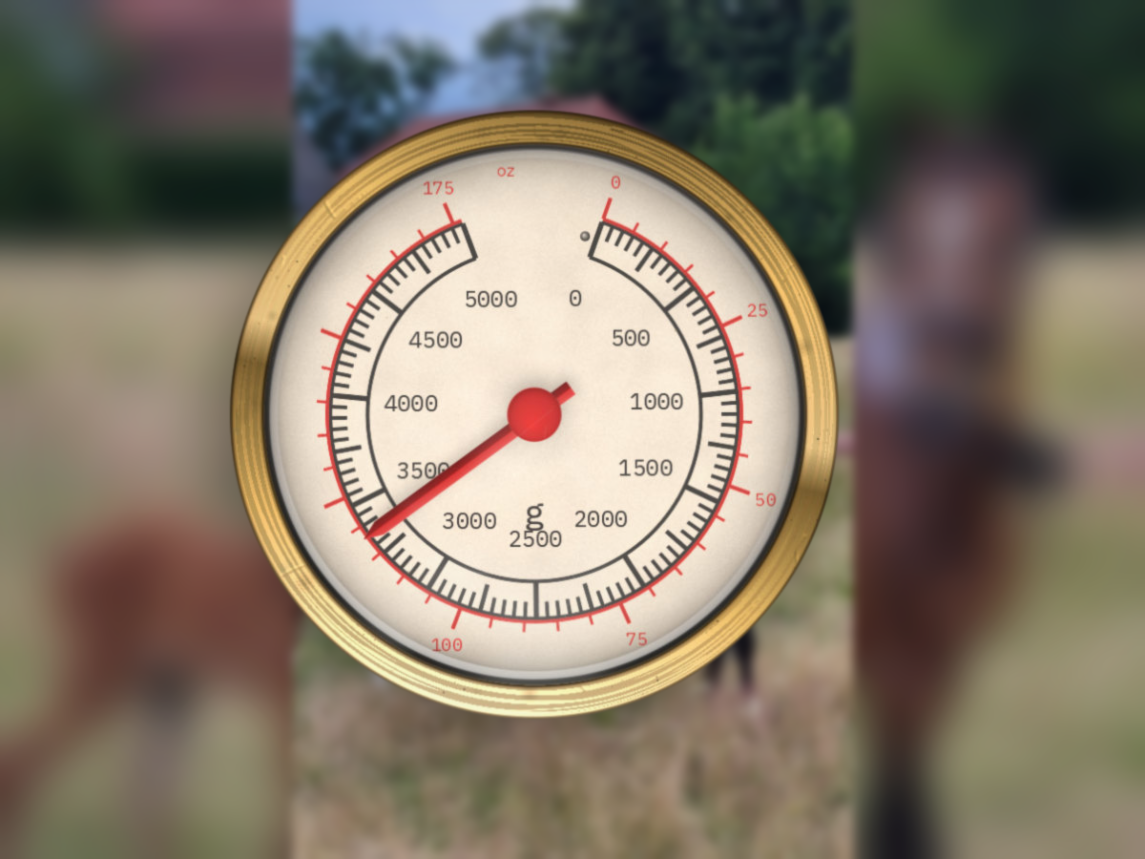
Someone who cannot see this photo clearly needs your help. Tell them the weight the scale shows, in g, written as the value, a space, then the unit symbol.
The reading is 3350 g
